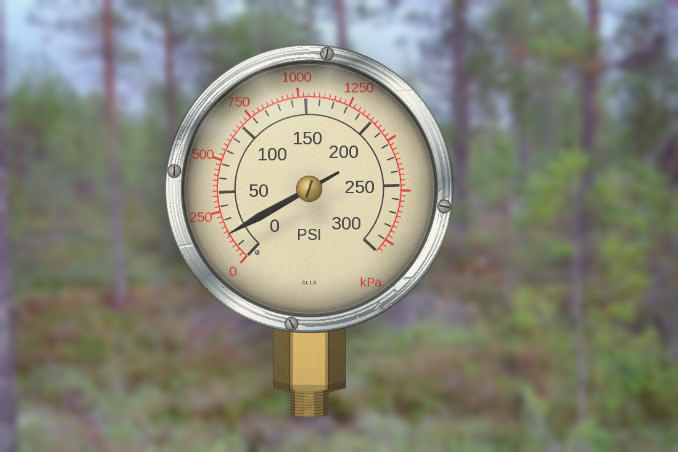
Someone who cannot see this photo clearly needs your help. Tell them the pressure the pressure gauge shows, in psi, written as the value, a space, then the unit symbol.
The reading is 20 psi
